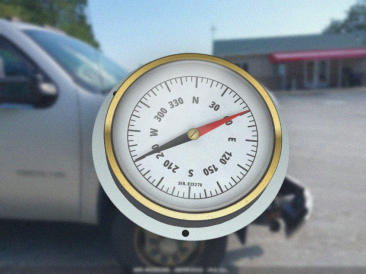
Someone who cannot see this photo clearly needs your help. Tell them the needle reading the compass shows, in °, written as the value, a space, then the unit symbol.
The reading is 60 °
